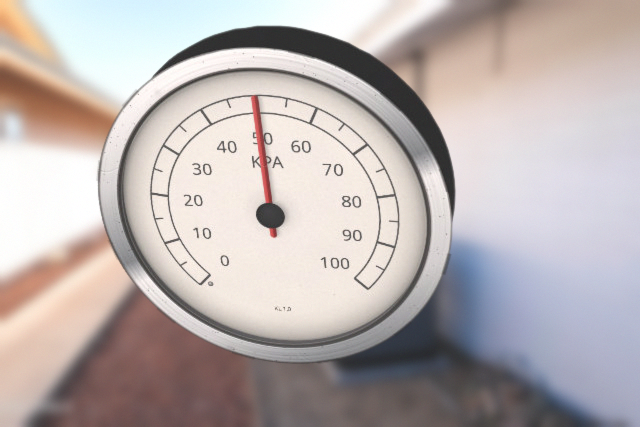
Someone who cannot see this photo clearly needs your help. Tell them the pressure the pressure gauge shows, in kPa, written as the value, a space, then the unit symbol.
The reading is 50 kPa
